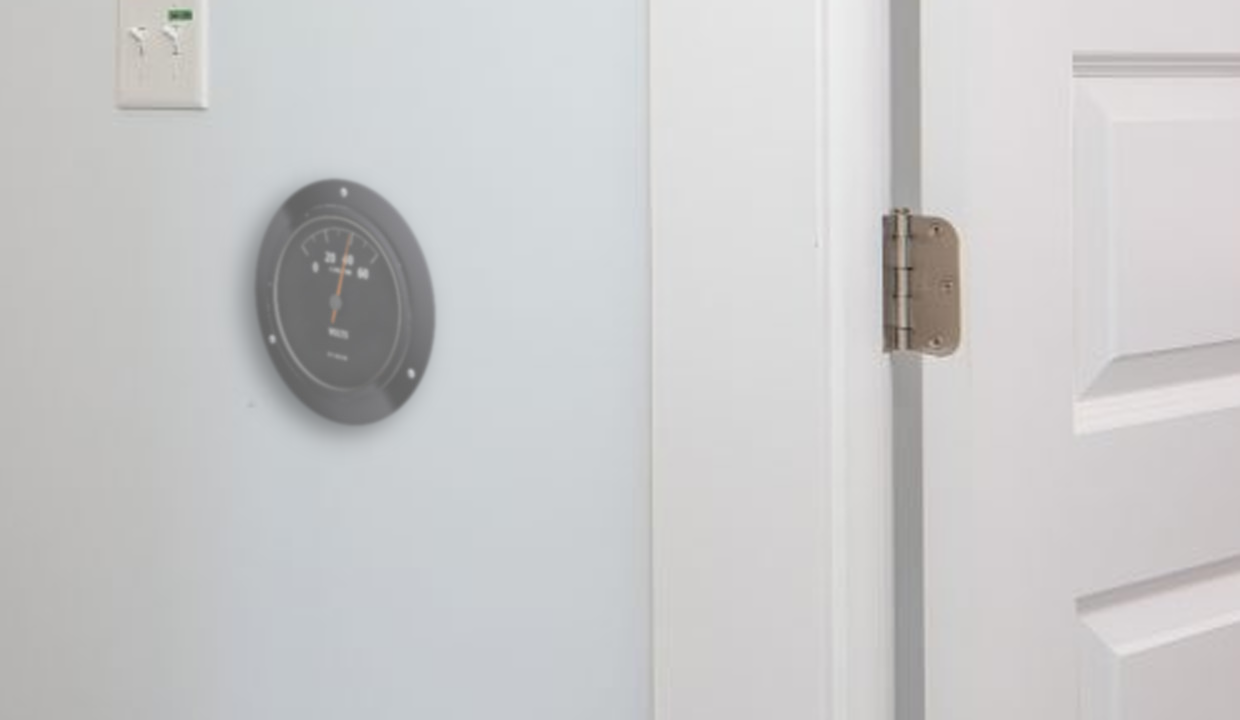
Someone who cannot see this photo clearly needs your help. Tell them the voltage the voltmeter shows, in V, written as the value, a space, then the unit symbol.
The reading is 40 V
